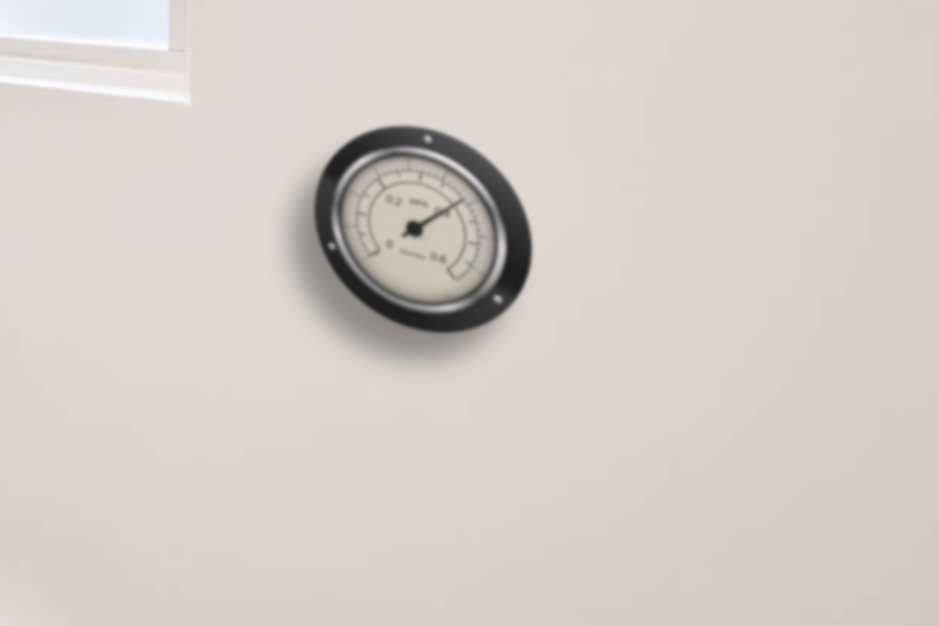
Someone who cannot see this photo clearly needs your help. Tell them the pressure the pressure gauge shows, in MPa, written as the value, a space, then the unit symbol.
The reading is 0.4 MPa
